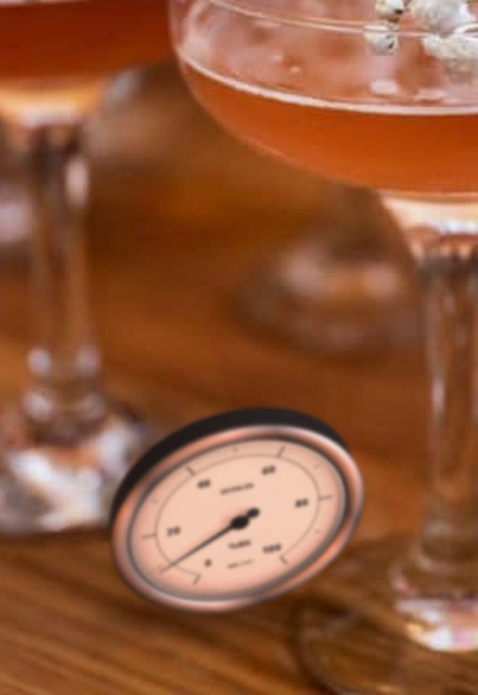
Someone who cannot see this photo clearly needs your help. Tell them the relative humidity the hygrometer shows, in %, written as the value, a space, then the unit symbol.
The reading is 10 %
